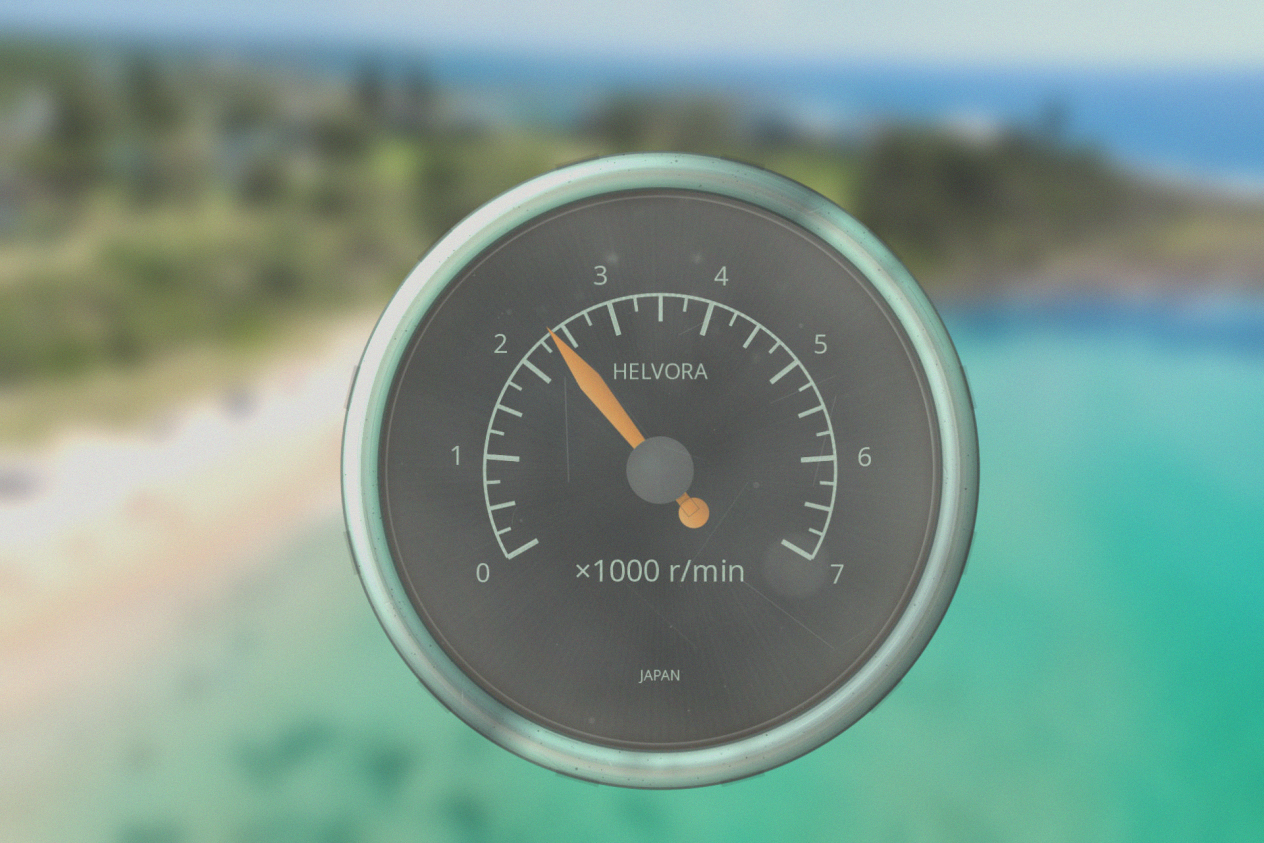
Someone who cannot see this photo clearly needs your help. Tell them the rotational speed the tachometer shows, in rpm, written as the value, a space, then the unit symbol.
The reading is 2375 rpm
